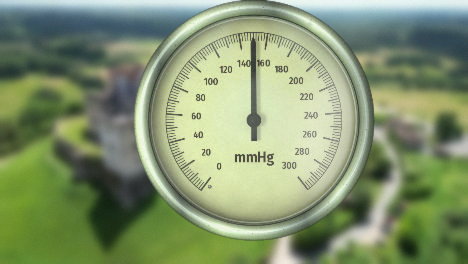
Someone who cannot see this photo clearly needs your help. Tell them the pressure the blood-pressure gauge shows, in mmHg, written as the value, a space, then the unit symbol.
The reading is 150 mmHg
